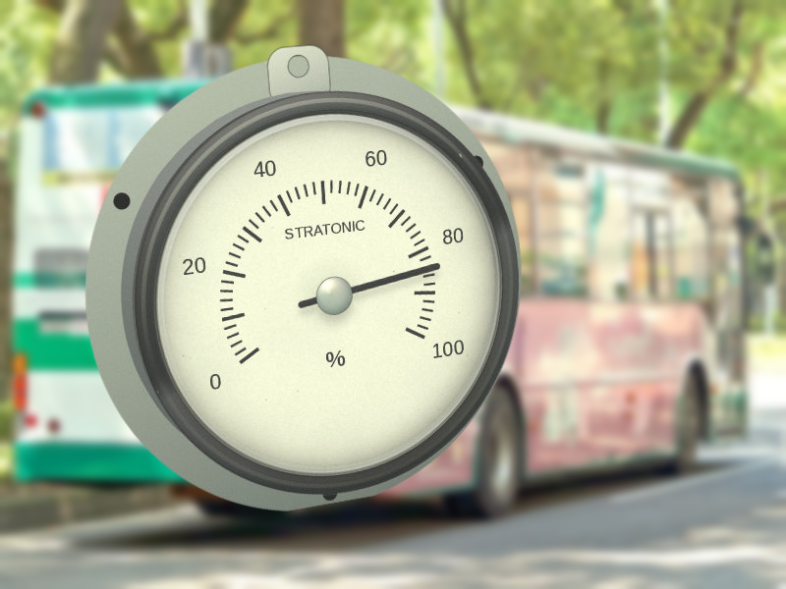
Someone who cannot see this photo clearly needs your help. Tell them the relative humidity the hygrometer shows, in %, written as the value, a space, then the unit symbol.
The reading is 84 %
